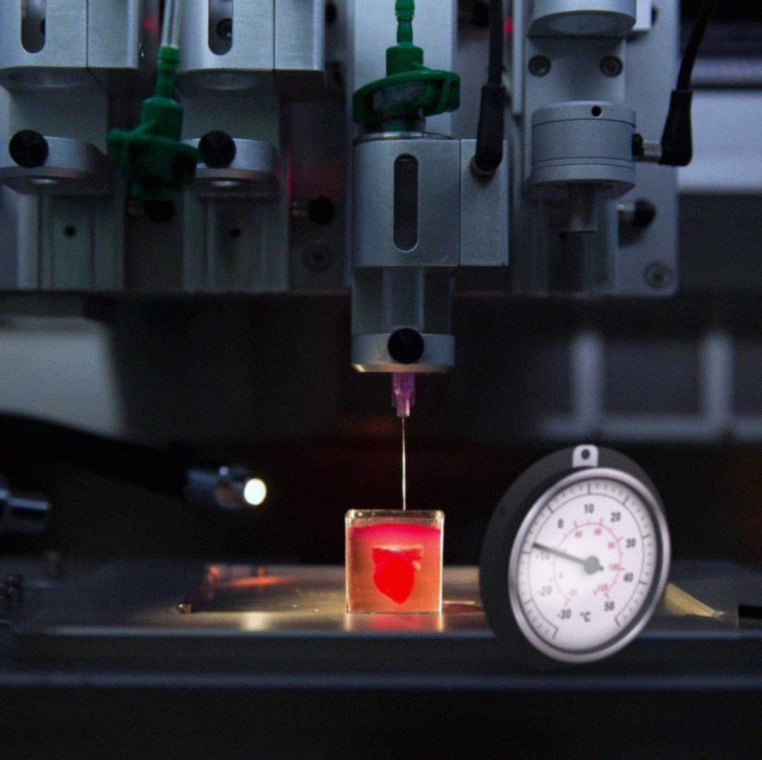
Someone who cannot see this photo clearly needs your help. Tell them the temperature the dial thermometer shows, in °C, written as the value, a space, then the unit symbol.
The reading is -8 °C
